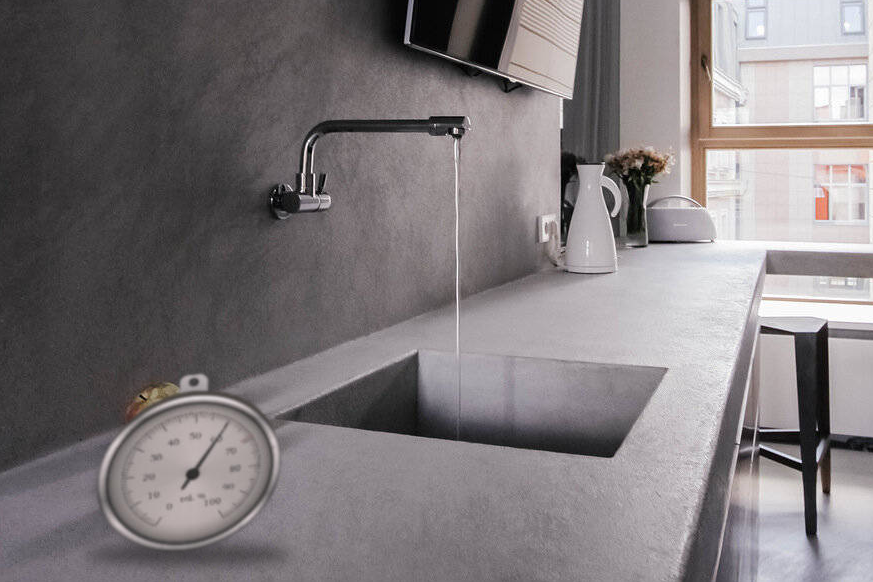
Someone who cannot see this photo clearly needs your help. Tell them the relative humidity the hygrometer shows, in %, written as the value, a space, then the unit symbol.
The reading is 60 %
